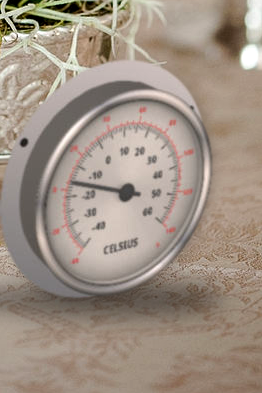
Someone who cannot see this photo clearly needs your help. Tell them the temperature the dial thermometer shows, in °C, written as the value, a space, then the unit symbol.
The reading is -15 °C
